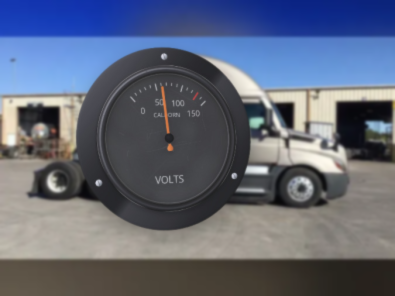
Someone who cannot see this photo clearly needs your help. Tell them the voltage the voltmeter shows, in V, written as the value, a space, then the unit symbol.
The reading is 60 V
